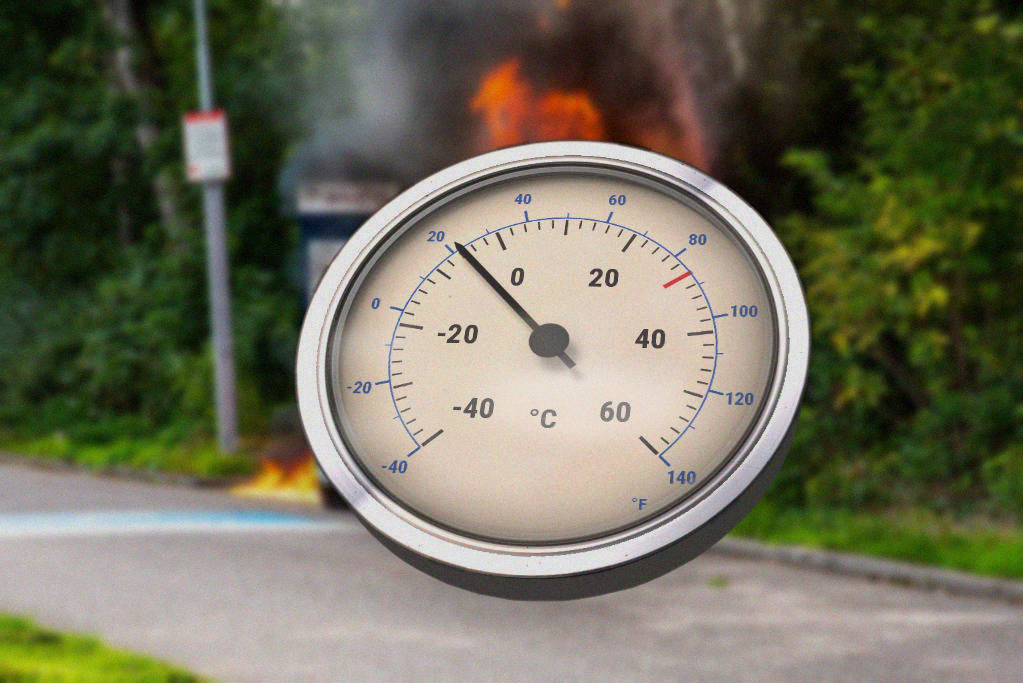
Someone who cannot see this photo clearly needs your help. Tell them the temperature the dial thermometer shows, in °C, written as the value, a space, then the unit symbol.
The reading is -6 °C
